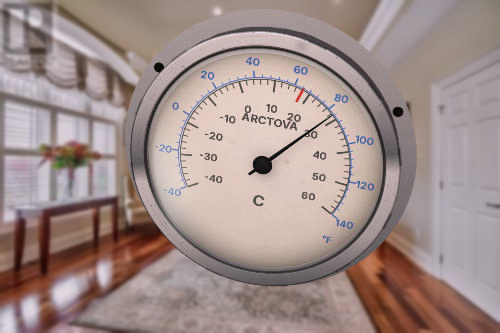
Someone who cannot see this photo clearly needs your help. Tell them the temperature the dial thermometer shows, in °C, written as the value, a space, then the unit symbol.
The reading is 28 °C
